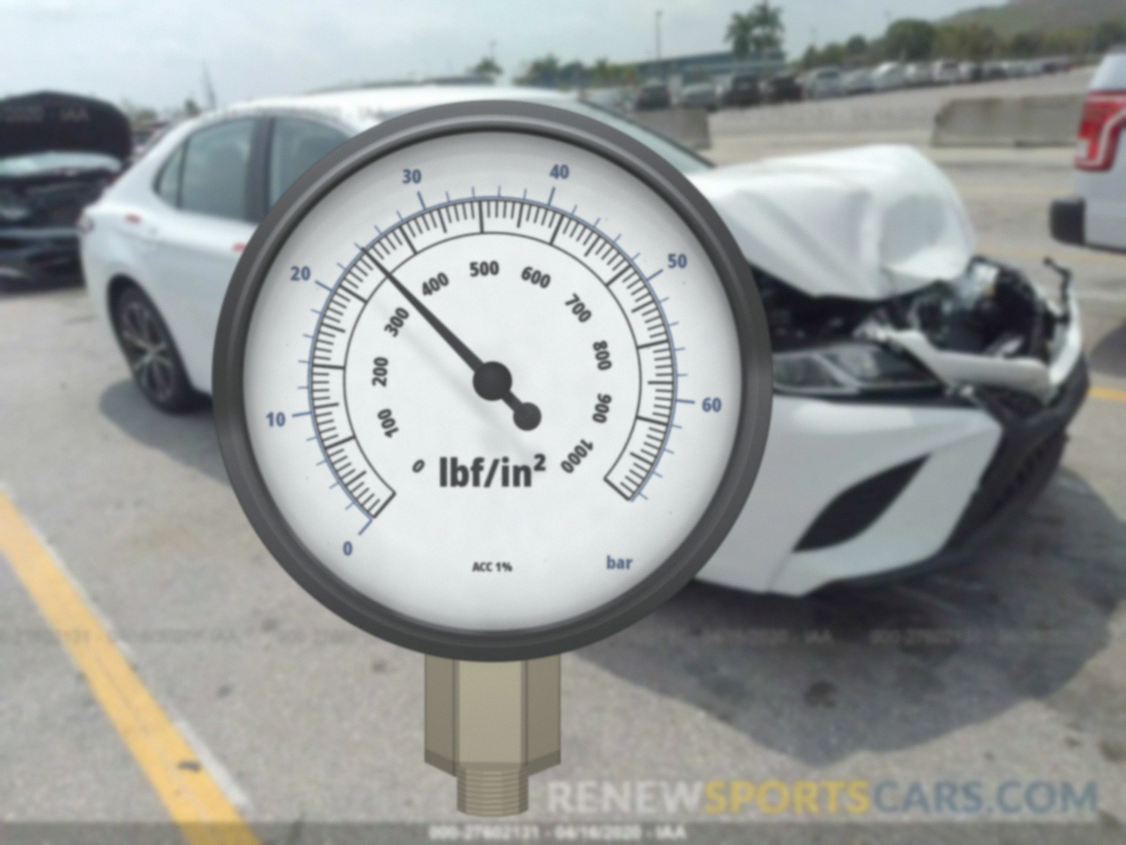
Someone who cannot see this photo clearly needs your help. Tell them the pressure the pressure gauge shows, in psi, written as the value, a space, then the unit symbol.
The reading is 350 psi
